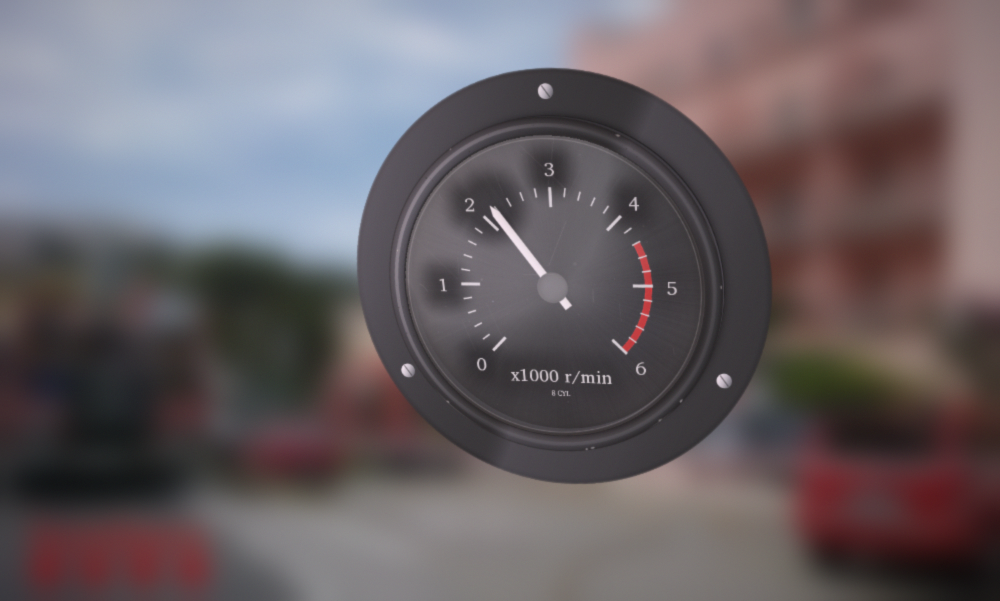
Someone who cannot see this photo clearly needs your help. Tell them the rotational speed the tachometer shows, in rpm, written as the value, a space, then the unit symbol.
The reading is 2200 rpm
